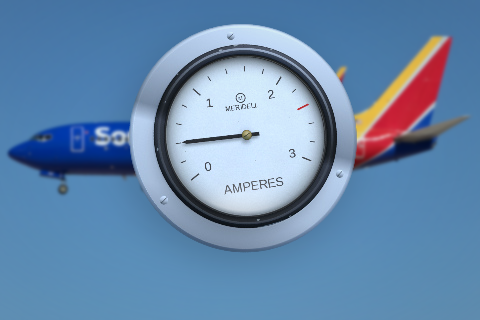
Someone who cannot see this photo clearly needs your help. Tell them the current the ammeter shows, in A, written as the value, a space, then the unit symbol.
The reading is 0.4 A
